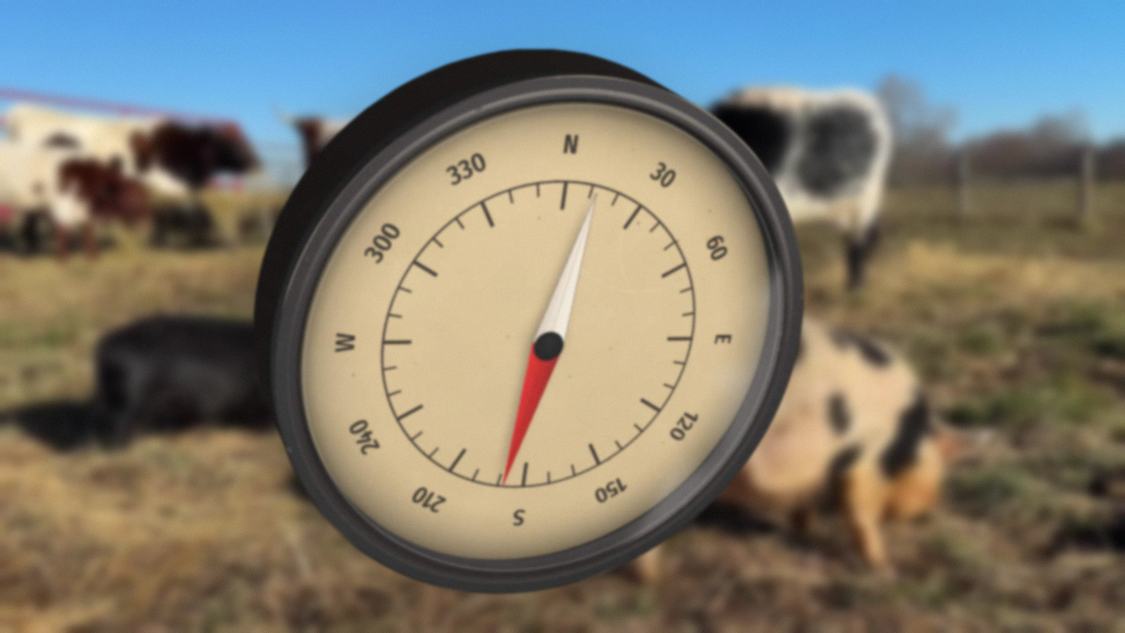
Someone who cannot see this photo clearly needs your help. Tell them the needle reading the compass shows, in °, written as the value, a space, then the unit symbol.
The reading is 190 °
